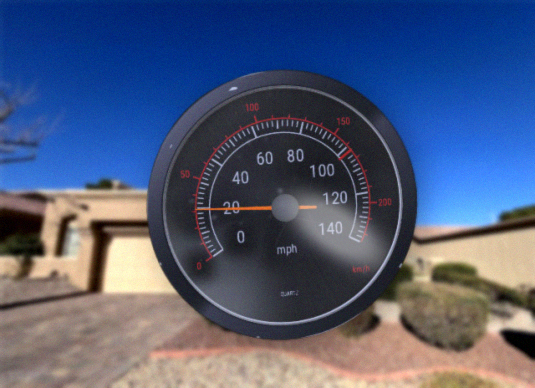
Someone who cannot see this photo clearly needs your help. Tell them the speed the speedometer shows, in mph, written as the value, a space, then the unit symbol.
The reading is 20 mph
